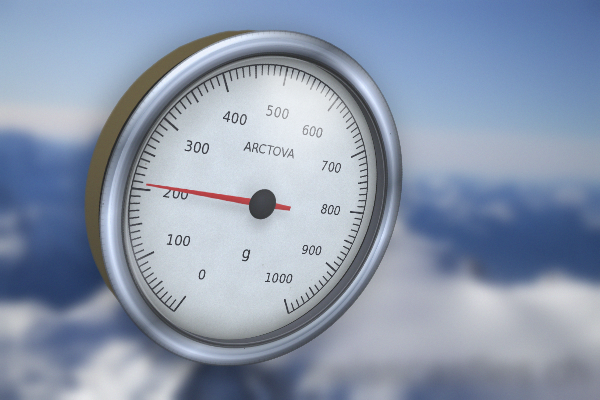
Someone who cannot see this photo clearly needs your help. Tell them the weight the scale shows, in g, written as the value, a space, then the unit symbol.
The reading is 210 g
